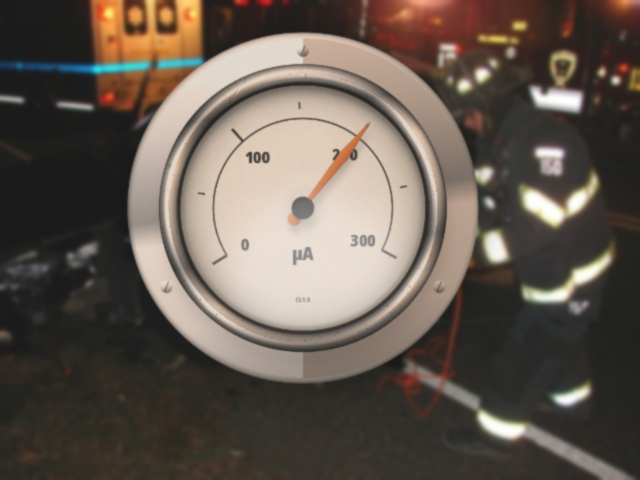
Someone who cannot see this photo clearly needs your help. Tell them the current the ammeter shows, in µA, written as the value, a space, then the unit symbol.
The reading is 200 µA
